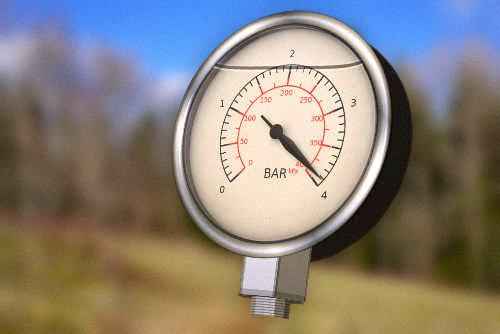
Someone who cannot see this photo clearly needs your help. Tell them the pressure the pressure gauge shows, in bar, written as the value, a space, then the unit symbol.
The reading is 3.9 bar
